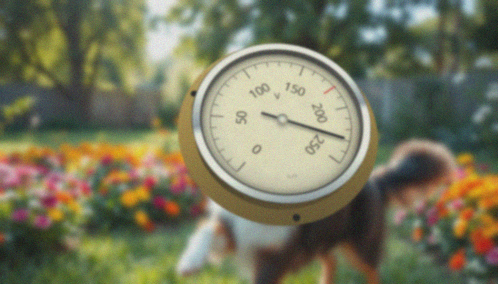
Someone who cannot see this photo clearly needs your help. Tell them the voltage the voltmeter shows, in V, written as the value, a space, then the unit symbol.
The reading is 230 V
